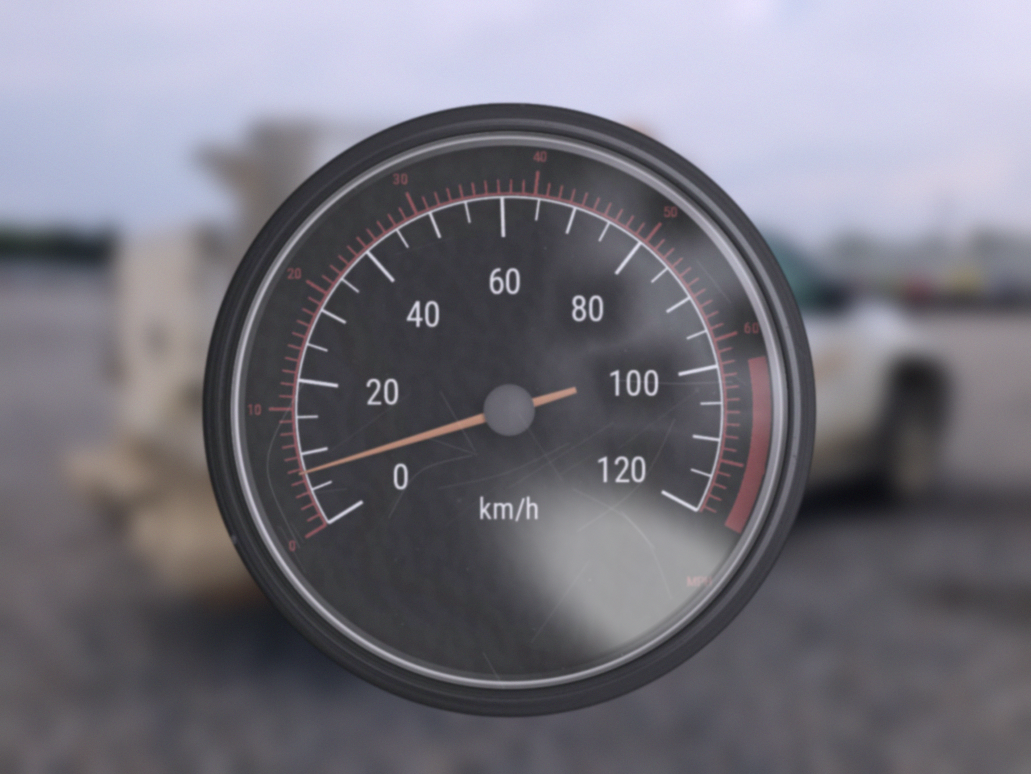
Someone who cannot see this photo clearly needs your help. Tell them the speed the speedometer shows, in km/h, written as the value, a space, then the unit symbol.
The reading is 7.5 km/h
